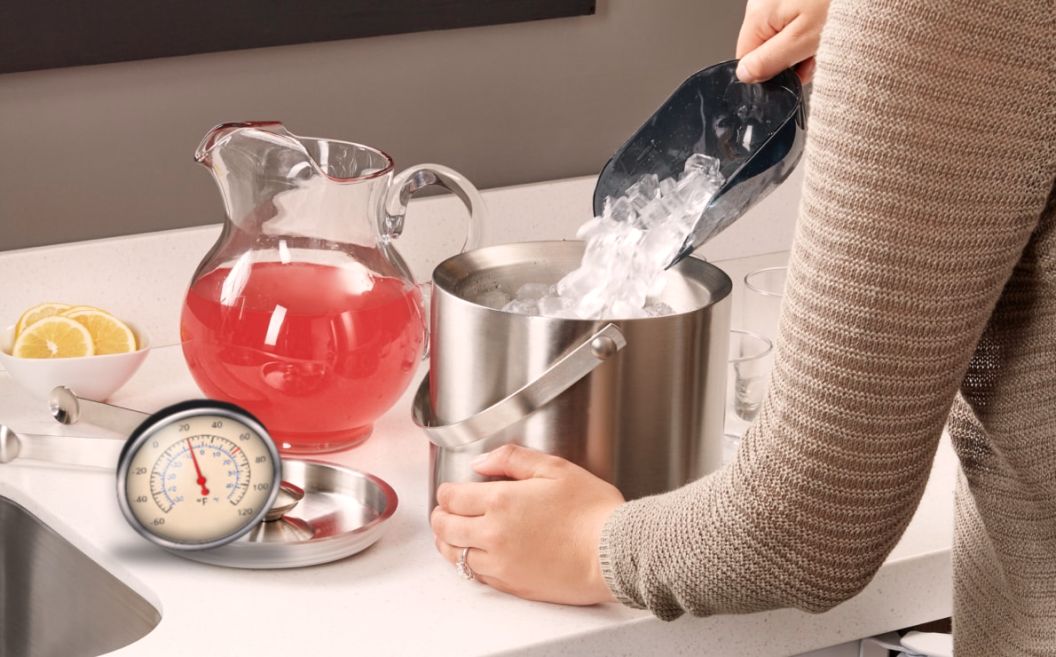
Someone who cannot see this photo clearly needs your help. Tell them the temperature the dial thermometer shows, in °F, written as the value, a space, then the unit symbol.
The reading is 20 °F
